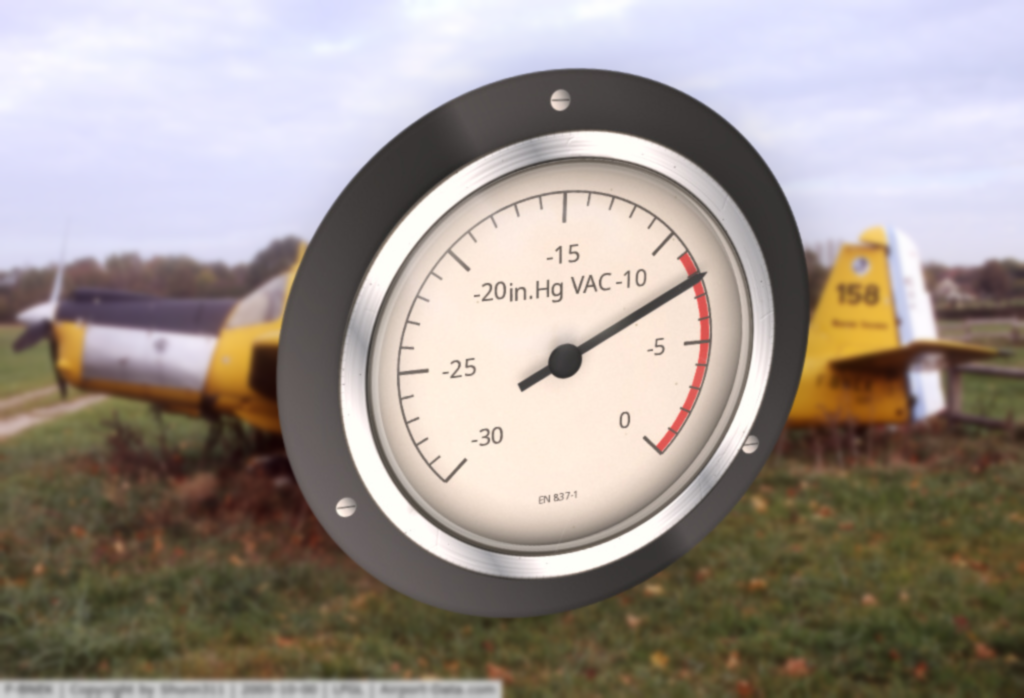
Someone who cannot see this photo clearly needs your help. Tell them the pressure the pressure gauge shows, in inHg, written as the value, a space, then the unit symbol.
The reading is -8 inHg
